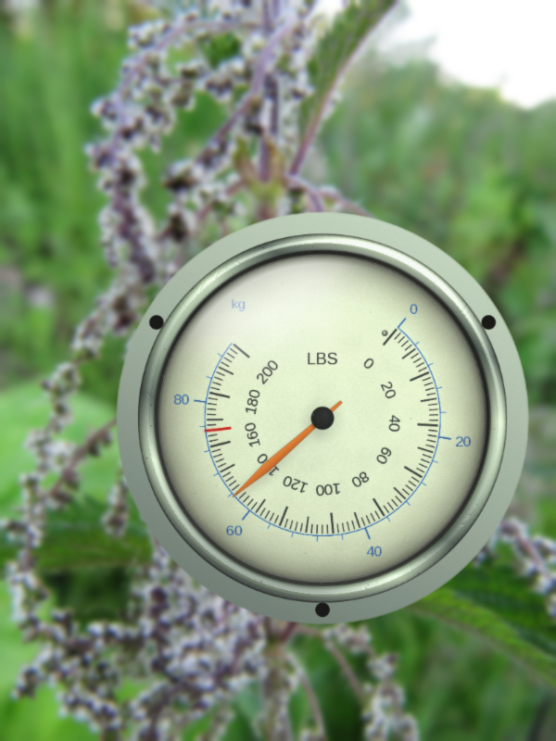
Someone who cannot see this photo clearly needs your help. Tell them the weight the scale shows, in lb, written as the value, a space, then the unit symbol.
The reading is 140 lb
